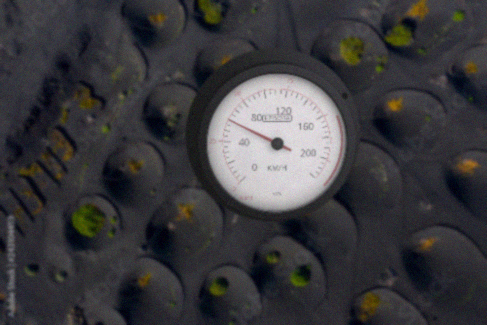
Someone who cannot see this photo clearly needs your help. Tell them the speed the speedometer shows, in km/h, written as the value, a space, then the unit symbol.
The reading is 60 km/h
